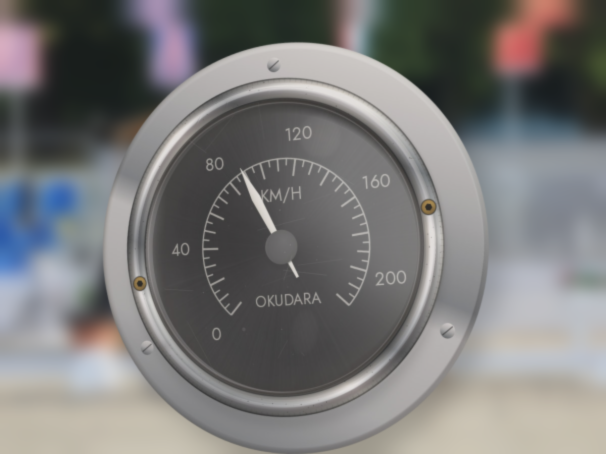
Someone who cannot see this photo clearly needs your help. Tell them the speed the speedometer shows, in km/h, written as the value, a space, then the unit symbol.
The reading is 90 km/h
